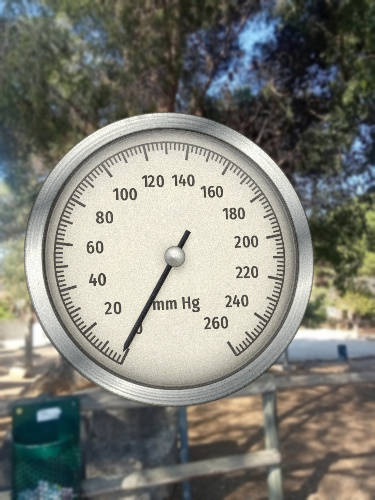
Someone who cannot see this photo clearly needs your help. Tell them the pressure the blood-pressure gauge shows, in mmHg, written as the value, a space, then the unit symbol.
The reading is 2 mmHg
